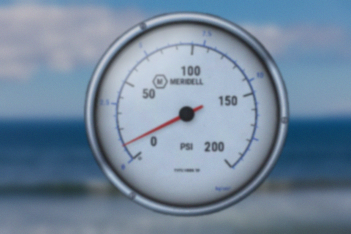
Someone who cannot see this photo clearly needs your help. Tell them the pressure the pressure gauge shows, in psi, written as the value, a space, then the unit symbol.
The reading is 10 psi
